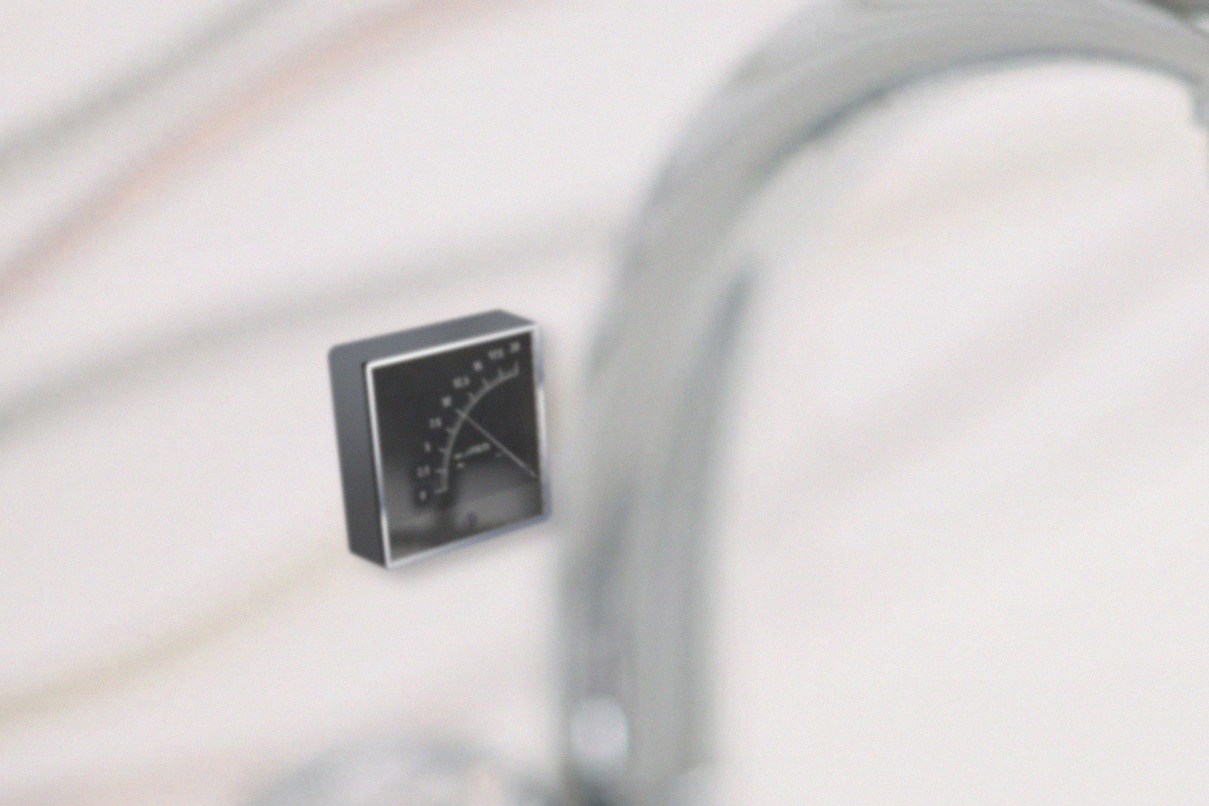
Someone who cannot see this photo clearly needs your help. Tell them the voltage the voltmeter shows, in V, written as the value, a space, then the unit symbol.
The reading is 10 V
